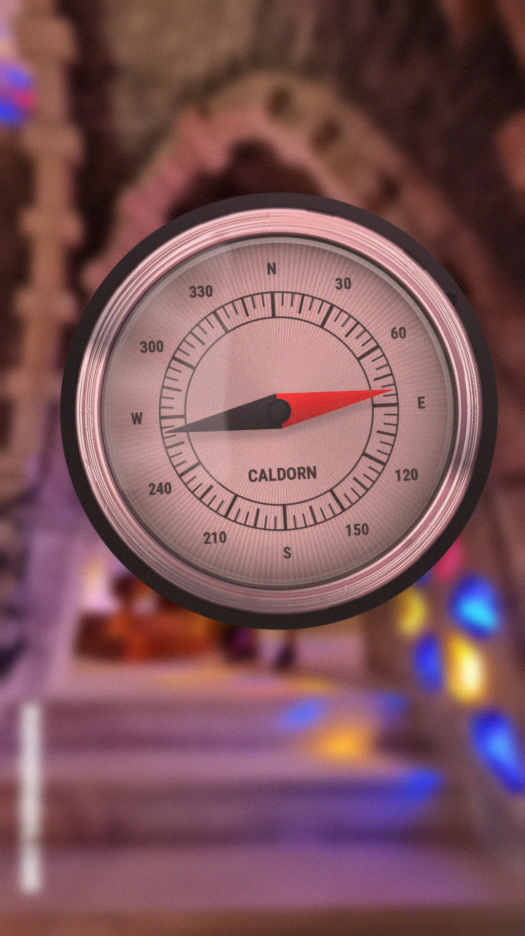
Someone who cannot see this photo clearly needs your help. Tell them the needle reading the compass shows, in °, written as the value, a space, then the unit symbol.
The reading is 82.5 °
